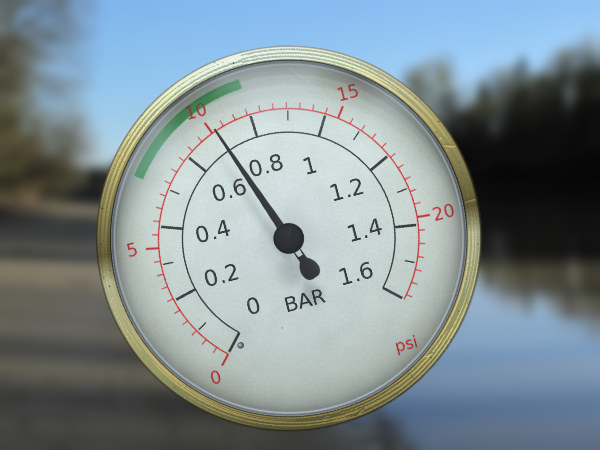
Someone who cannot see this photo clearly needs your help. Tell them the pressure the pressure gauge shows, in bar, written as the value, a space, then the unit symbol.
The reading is 0.7 bar
